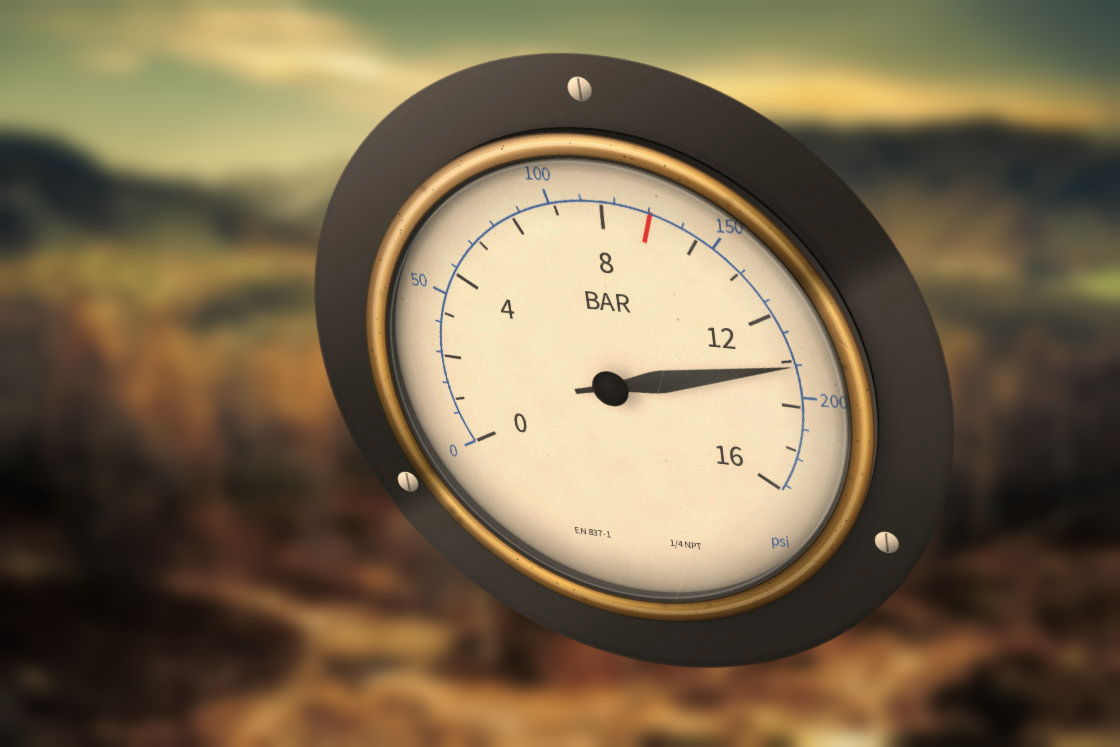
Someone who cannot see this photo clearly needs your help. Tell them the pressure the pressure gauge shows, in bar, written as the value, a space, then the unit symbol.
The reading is 13 bar
